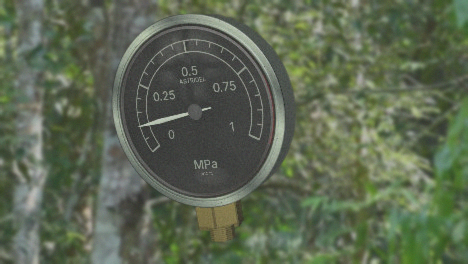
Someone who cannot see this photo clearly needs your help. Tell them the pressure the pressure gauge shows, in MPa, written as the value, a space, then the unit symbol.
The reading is 0.1 MPa
